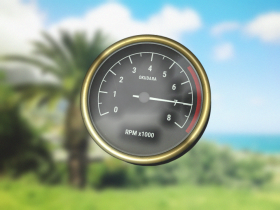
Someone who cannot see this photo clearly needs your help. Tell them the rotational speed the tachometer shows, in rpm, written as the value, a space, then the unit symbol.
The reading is 7000 rpm
